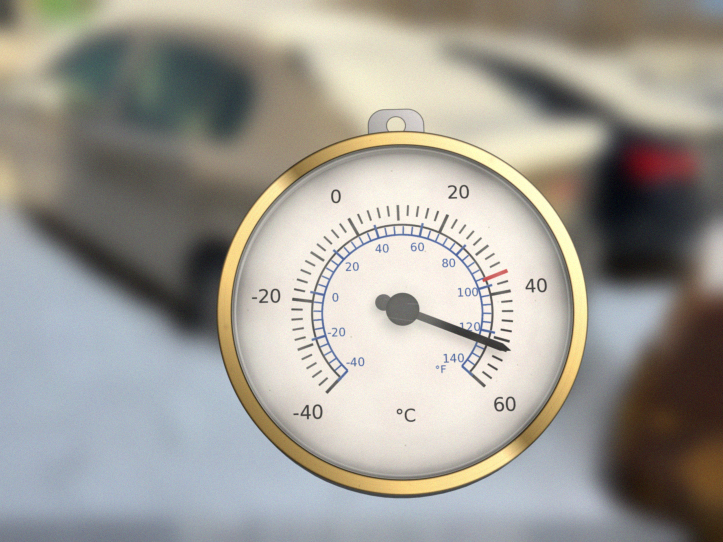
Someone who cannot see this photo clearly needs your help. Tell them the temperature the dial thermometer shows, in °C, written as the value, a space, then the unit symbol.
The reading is 52 °C
